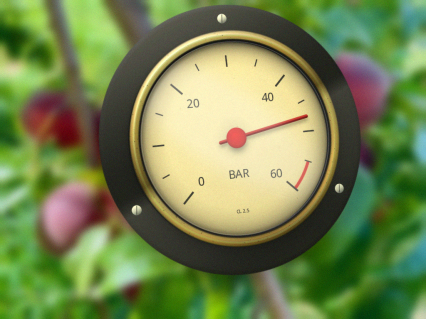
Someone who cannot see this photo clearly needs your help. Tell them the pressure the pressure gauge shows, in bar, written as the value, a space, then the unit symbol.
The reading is 47.5 bar
